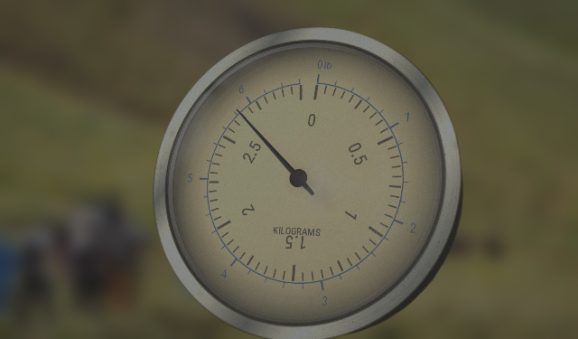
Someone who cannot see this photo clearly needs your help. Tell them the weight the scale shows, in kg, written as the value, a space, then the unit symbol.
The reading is 2.65 kg
